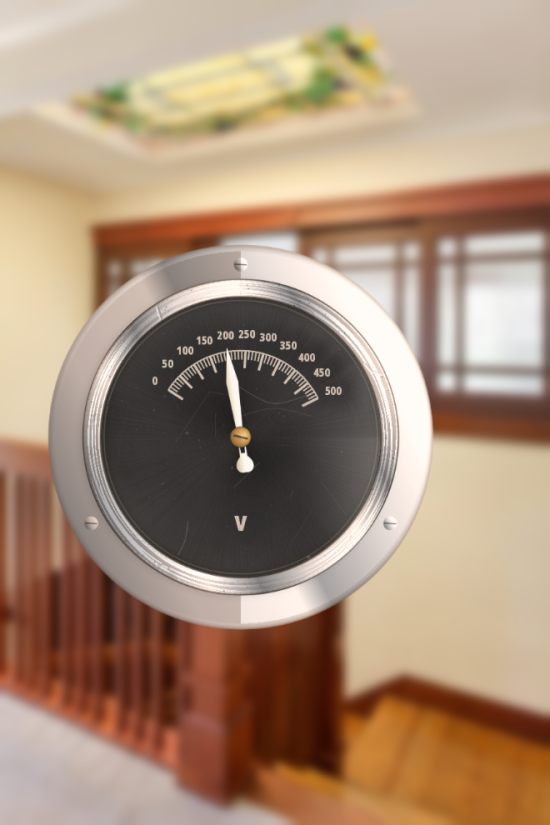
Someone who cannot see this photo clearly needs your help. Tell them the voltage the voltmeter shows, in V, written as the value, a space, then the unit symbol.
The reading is 200 V
